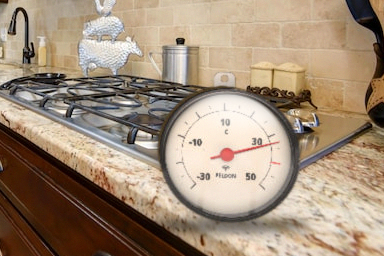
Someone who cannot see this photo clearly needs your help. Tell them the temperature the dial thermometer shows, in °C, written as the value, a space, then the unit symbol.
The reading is 32.5 °C
